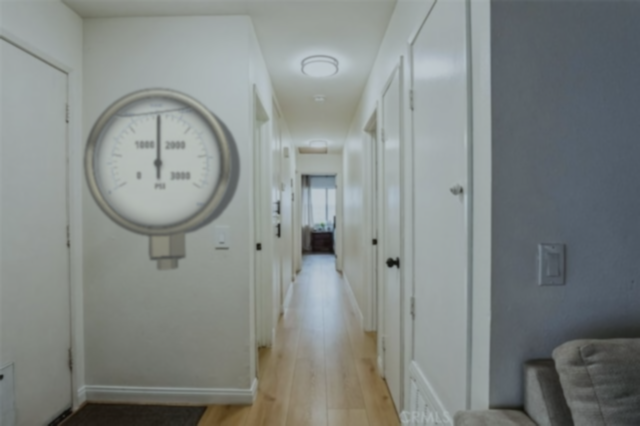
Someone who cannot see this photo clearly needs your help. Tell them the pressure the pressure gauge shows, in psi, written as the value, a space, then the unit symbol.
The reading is 1500 psi
